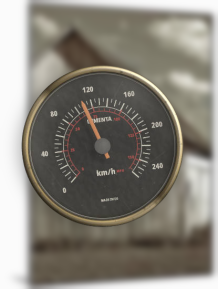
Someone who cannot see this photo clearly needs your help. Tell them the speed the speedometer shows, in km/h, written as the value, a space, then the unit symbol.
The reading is 110 km/h
